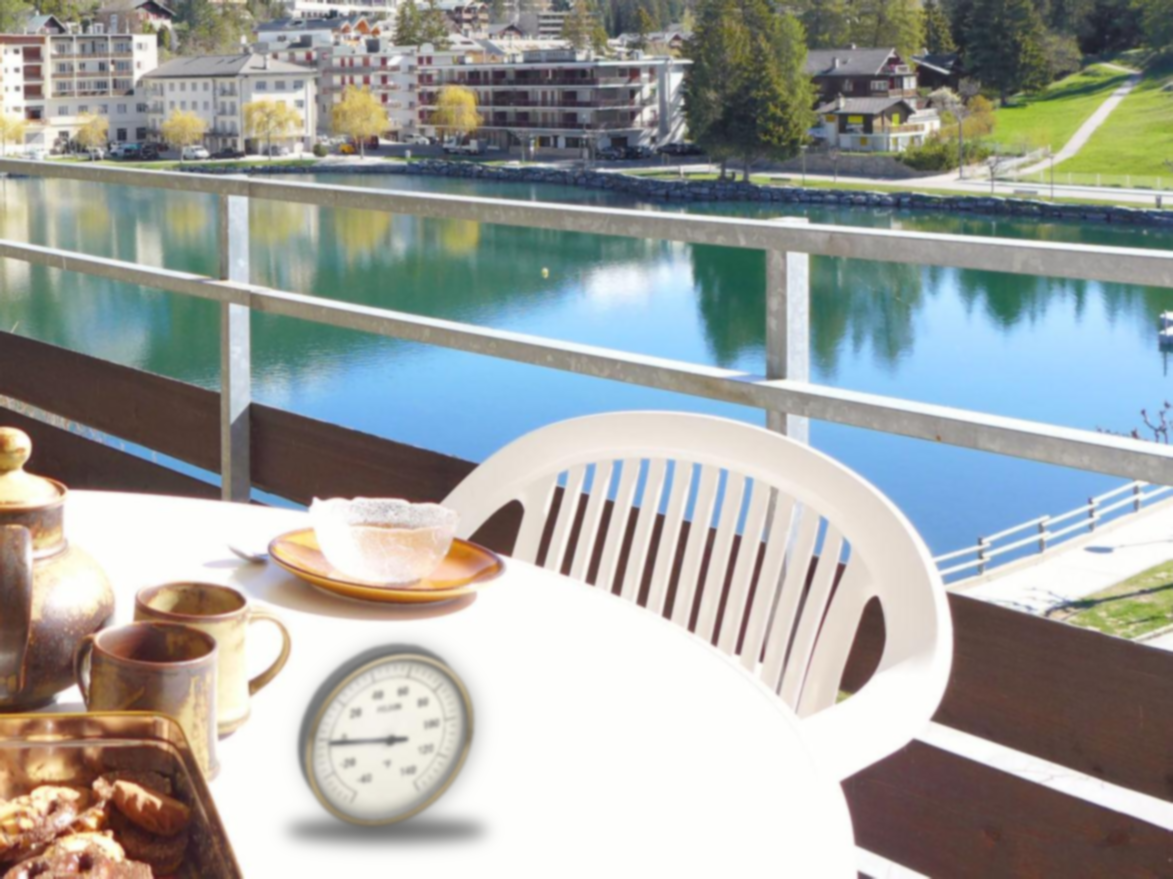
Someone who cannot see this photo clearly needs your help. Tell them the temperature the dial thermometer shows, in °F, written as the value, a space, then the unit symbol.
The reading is 0 °F
